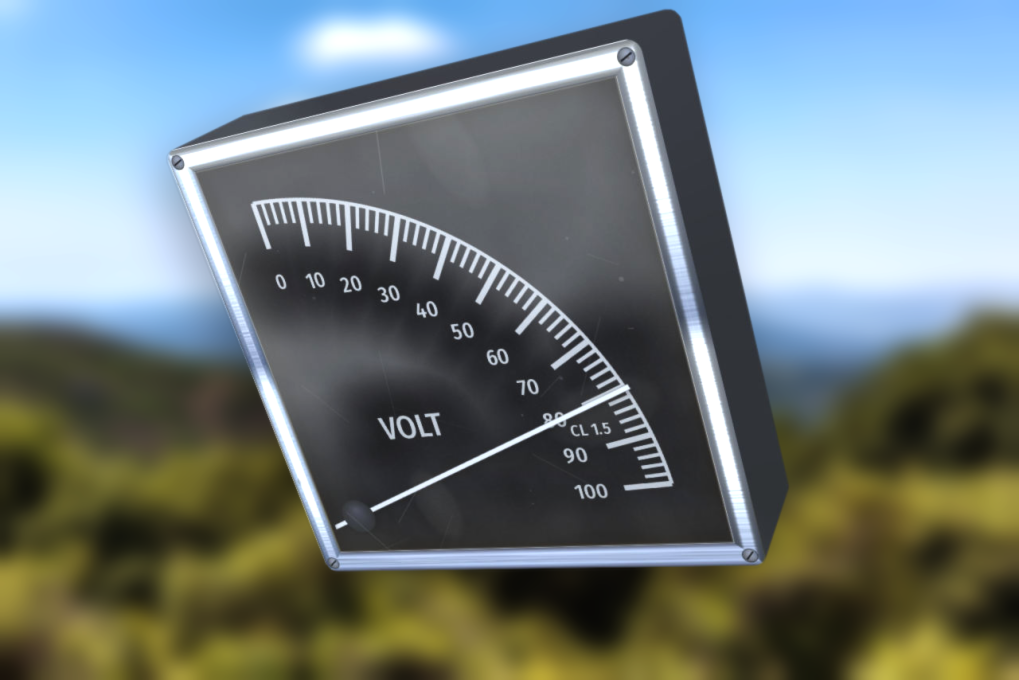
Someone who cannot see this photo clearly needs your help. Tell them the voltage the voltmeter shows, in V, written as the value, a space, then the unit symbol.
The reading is 80 V
